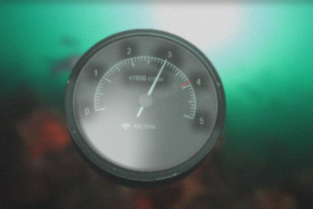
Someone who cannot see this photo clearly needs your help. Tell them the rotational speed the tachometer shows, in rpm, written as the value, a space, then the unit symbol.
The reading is 3000 rpm
